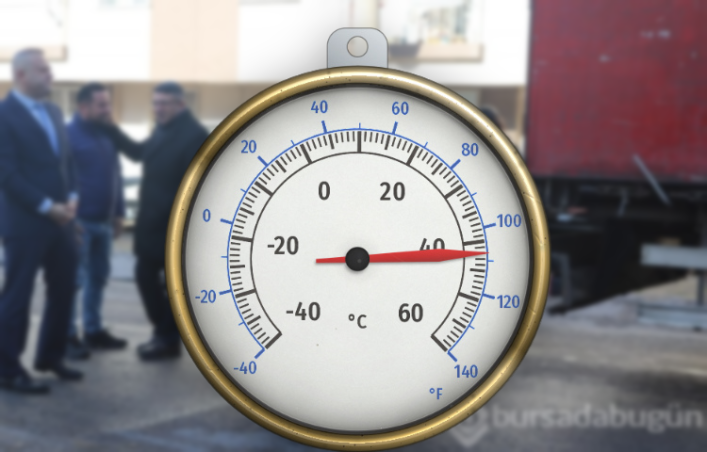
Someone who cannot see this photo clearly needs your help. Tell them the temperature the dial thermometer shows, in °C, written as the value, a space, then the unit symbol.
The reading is 42 °C
